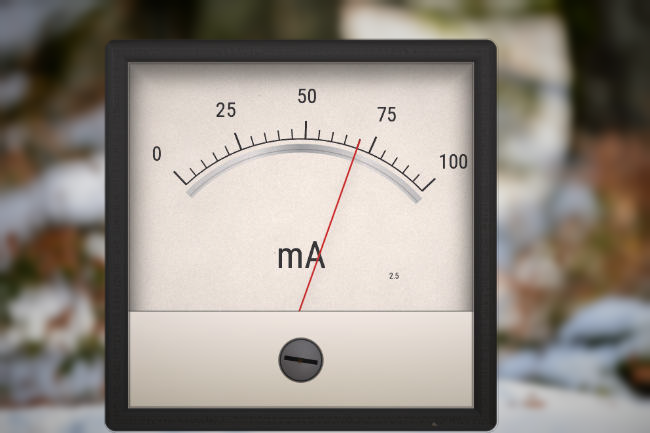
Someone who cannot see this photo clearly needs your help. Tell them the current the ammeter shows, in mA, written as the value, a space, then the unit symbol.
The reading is 70 mA
